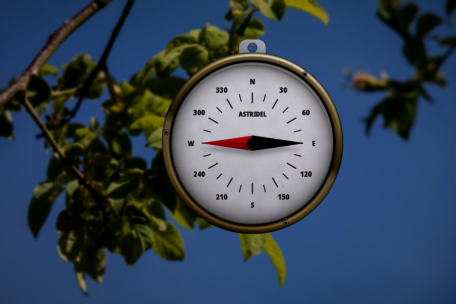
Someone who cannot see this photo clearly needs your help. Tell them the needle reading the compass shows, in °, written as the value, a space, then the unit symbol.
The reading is 270 °
